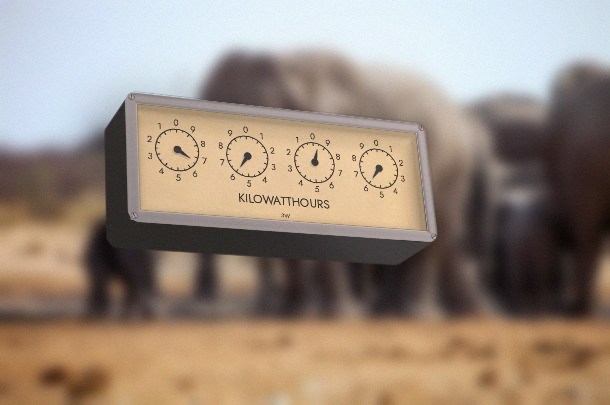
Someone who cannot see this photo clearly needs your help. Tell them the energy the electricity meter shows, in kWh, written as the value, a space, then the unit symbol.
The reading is 6596 kWh
